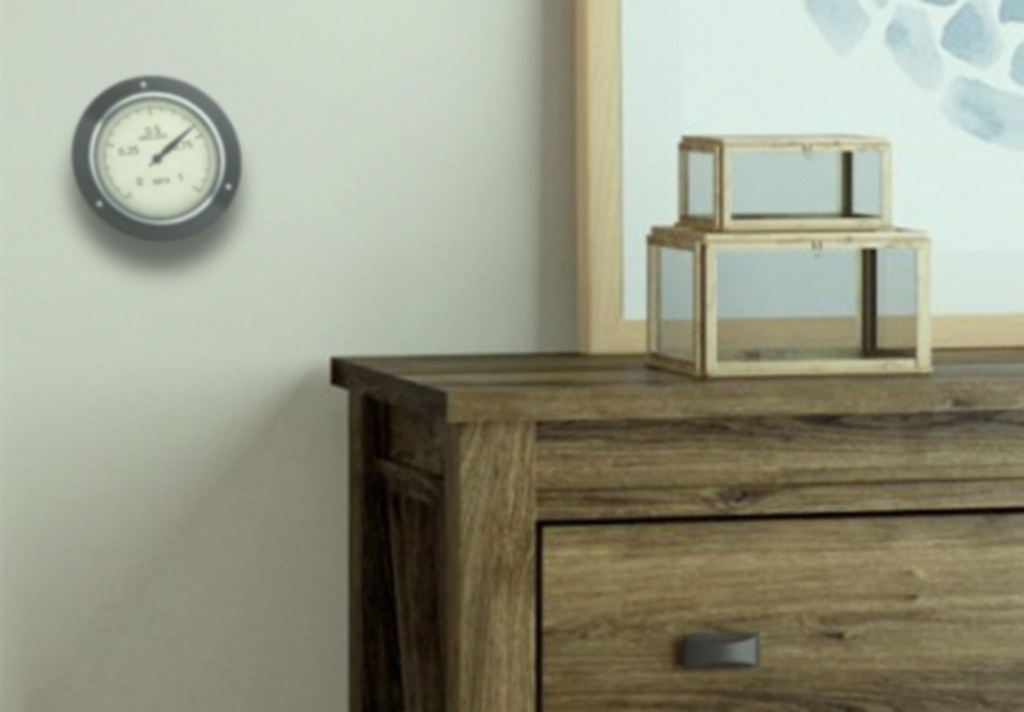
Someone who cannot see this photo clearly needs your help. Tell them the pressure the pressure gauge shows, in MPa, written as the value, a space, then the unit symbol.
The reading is 0.7 MPa
